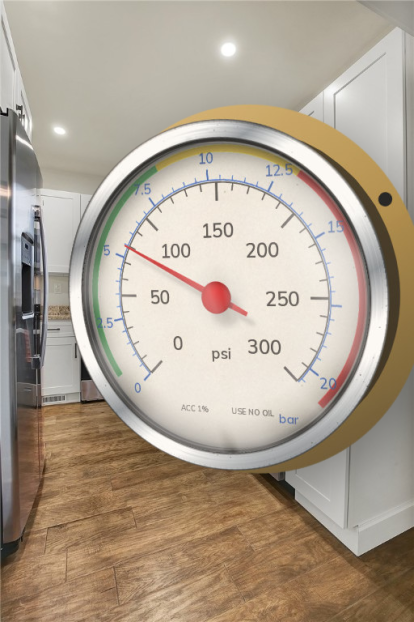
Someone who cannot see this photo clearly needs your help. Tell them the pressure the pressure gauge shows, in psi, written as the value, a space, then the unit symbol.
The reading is 80 psi
